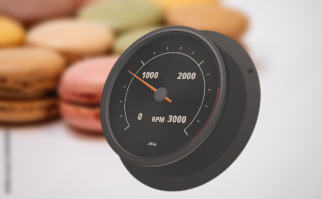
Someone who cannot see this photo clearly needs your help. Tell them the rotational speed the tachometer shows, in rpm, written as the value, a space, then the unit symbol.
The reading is 800 rpm
